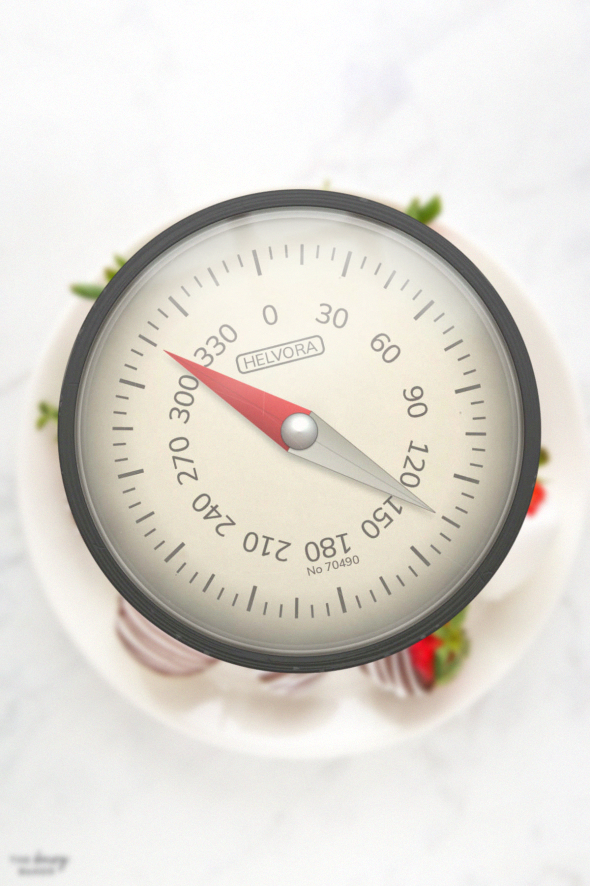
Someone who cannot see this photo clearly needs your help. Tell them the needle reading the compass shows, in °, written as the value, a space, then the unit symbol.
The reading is 315 °
